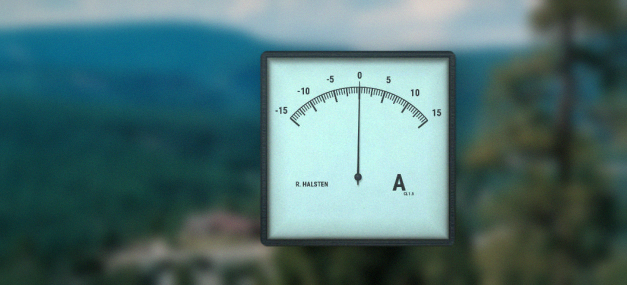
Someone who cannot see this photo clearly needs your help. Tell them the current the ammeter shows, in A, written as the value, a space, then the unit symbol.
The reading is 0 A
